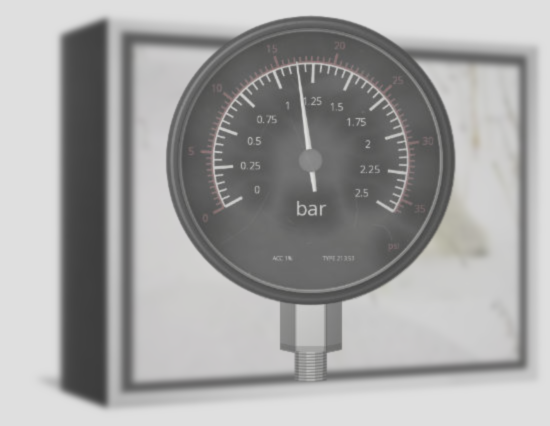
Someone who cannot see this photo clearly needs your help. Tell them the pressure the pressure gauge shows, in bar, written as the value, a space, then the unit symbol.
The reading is 1.15 bar
